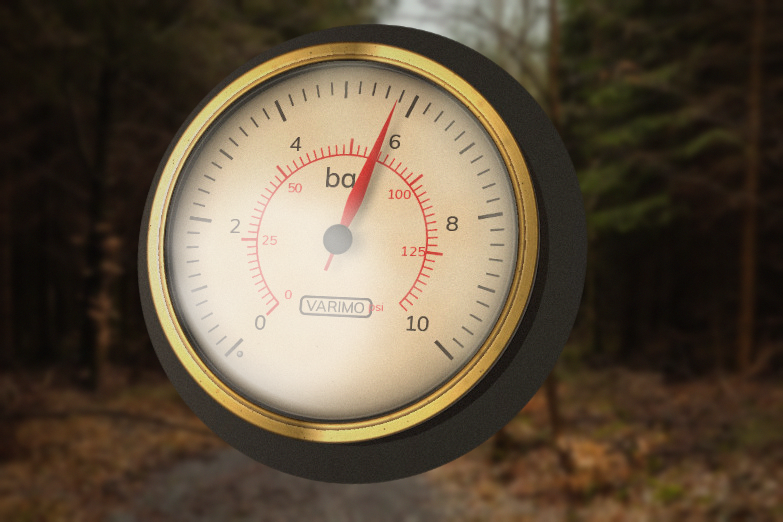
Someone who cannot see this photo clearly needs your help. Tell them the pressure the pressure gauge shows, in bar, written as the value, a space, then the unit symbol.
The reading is 5.8 bar
